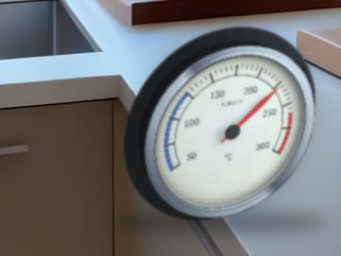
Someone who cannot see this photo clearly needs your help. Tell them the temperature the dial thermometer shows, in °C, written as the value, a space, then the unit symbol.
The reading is 225 °C
